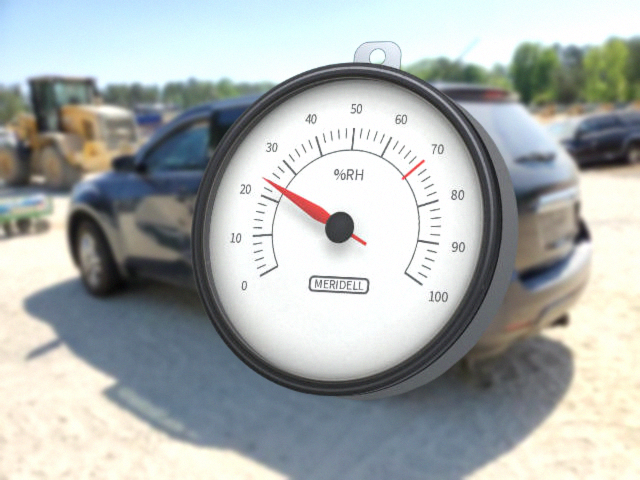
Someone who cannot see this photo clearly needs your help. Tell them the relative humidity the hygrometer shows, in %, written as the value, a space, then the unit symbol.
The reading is 24 %
